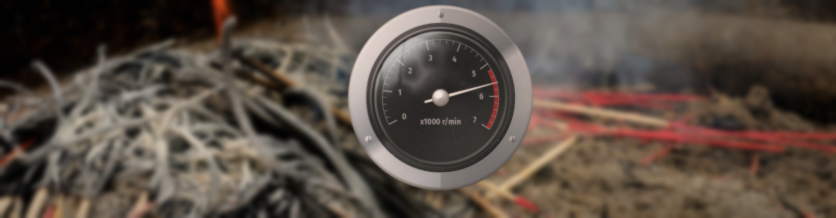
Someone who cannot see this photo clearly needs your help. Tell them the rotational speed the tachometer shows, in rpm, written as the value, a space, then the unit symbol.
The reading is 5600 rpm
